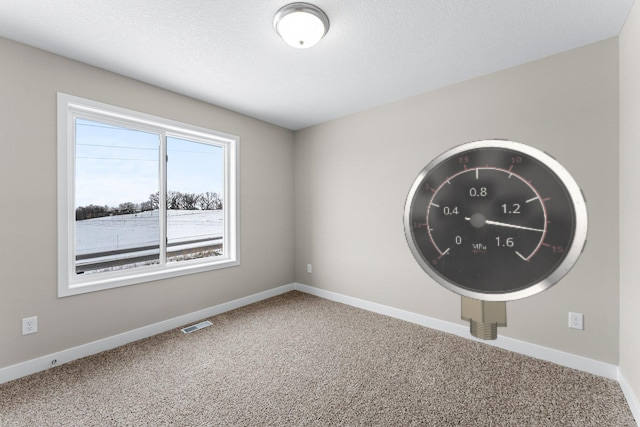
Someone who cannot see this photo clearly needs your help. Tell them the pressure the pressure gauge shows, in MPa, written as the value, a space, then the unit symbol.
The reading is 1.4 MPa
